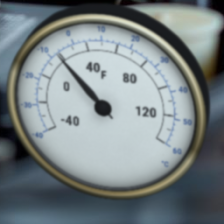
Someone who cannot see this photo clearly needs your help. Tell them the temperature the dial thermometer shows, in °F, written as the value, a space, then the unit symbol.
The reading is 20 °F
